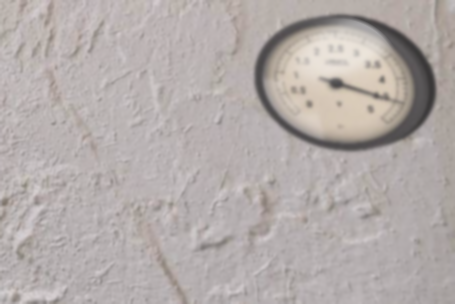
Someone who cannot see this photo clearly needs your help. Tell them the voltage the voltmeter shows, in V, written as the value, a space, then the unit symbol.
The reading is 4.5 V
